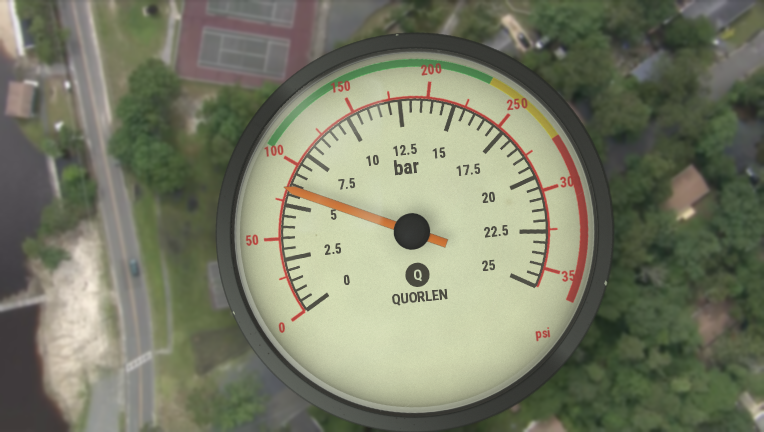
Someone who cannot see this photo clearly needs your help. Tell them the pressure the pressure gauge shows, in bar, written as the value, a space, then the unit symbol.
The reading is 5.75 bar
